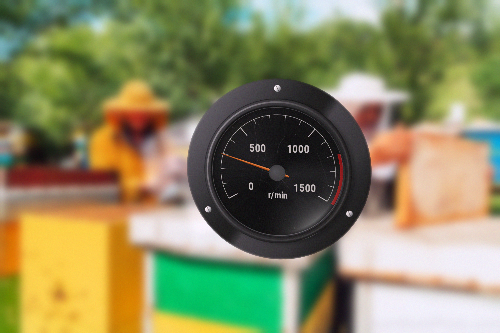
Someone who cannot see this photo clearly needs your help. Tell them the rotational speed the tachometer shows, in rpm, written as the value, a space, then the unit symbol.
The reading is 300 rpm
